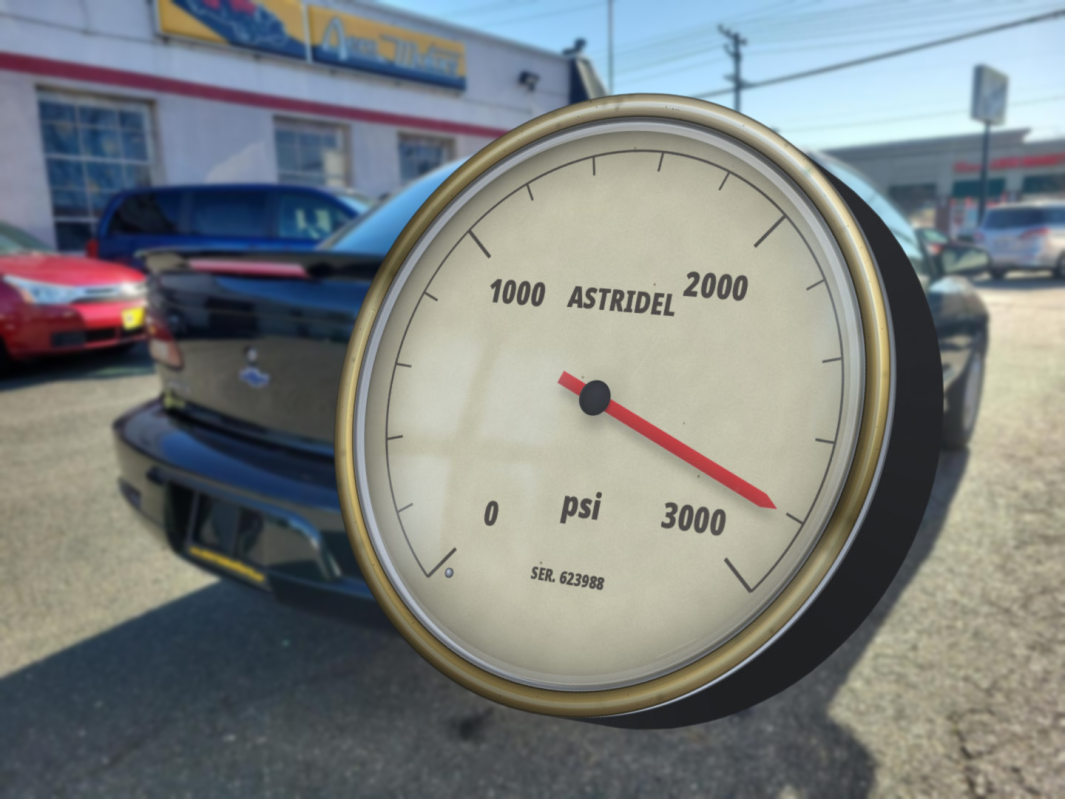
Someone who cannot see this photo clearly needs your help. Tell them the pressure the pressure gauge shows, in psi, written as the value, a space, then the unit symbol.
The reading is 2800 psi
